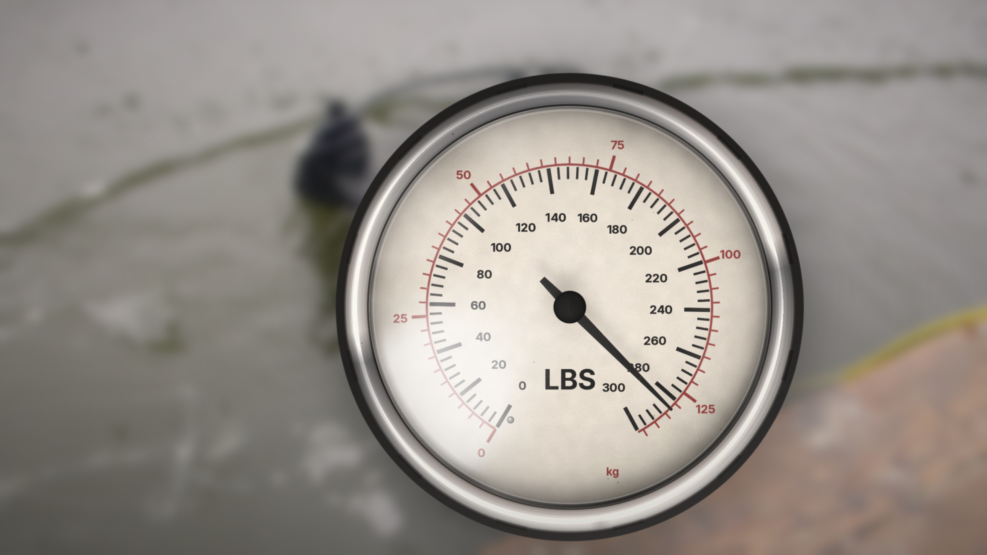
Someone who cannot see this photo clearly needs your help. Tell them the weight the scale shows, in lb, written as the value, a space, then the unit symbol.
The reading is 284 lb
